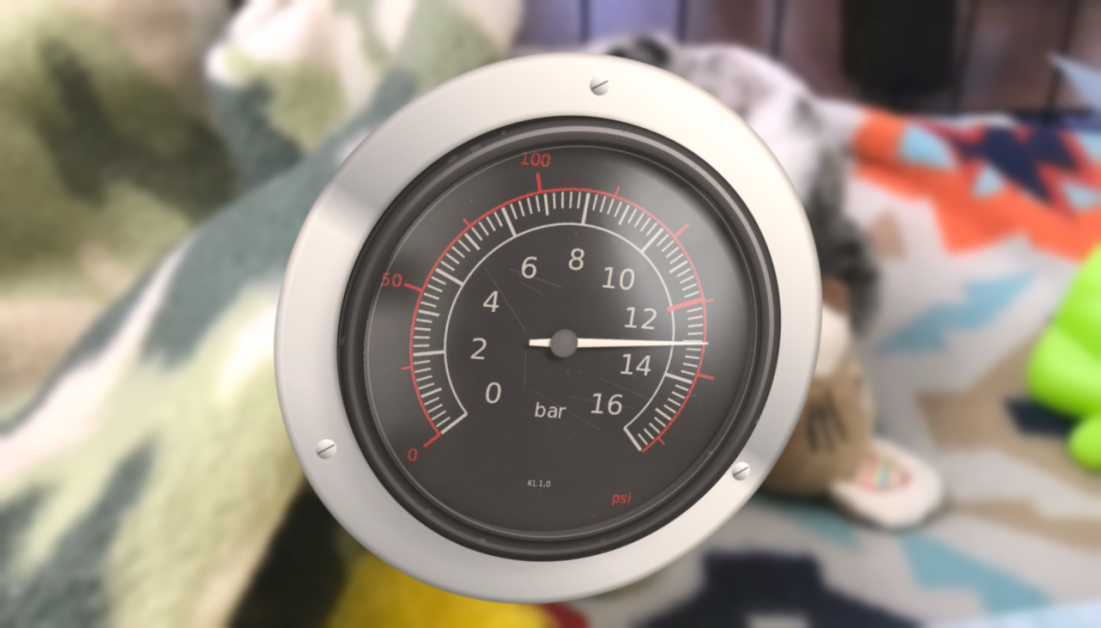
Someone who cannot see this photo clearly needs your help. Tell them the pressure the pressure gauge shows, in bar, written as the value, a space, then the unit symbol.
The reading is 13 bar
